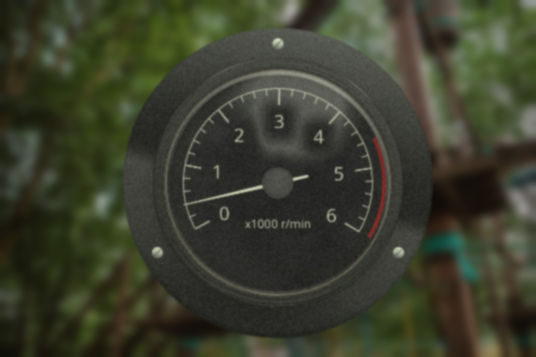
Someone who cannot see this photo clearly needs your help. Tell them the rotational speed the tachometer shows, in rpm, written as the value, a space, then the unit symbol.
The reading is 400 rpm
